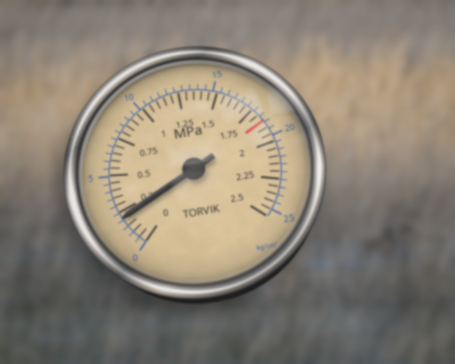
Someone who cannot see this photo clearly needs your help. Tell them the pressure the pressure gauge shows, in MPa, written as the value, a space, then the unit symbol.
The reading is 0.2 MPa
